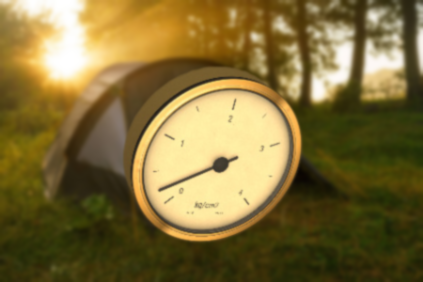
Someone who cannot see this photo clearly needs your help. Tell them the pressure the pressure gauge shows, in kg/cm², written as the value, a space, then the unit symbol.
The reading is 0.25 kg/cm²
